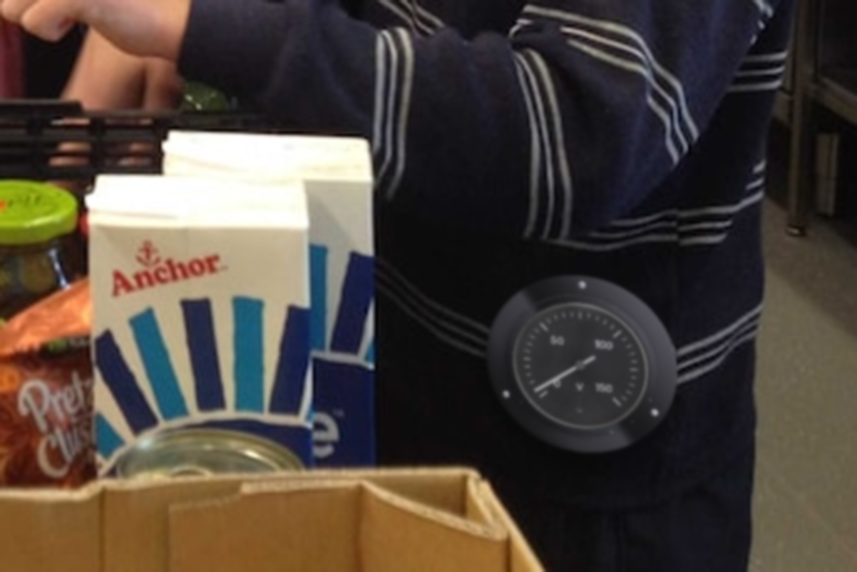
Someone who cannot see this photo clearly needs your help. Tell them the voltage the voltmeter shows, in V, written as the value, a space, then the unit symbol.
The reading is 5 V
